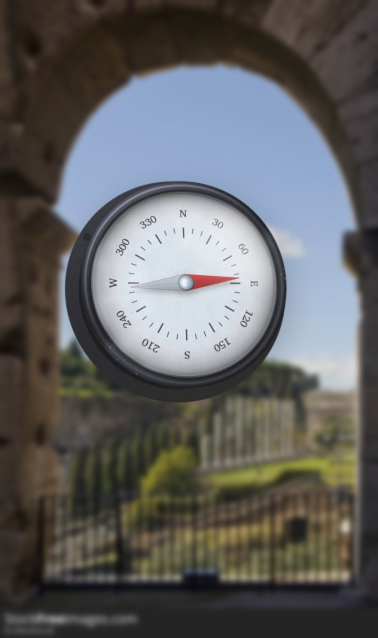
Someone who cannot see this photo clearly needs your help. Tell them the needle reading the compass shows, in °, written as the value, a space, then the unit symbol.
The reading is 85 °
